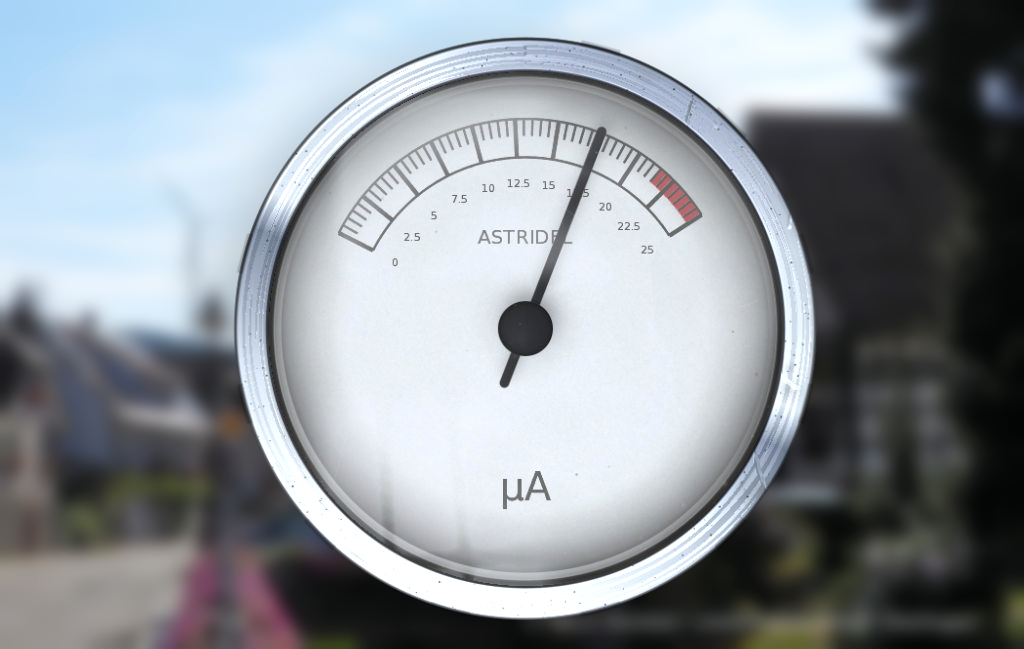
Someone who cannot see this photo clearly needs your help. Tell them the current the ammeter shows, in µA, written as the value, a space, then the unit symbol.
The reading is 17.5 µA
